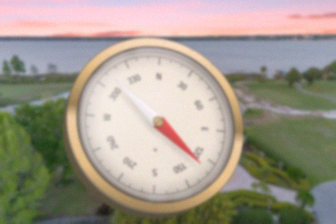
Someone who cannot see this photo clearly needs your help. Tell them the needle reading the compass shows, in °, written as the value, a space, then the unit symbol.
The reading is 130 °
